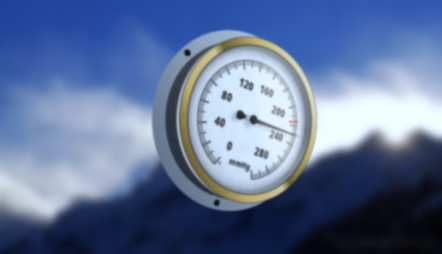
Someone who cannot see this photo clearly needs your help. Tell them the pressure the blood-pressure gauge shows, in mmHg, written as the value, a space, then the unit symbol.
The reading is 230 mmHg
